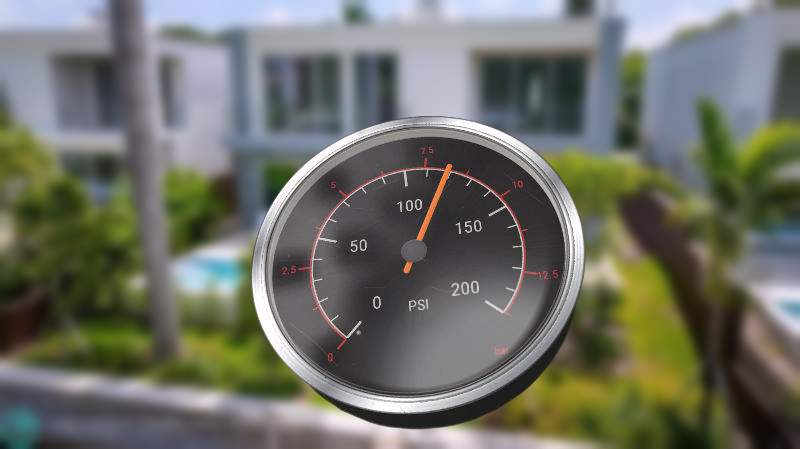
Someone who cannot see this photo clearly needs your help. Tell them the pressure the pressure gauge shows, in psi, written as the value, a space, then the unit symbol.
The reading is 120 psi
